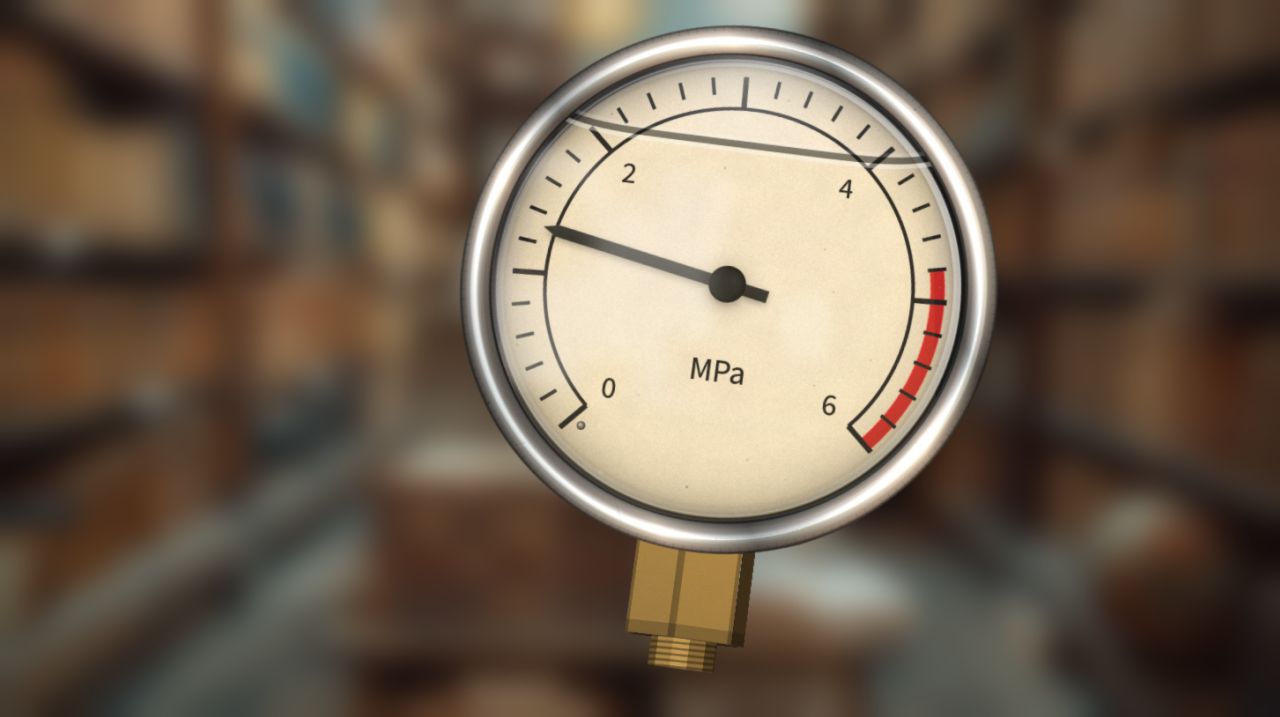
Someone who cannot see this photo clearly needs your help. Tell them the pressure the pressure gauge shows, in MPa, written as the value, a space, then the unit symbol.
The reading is 1.3 MPa
